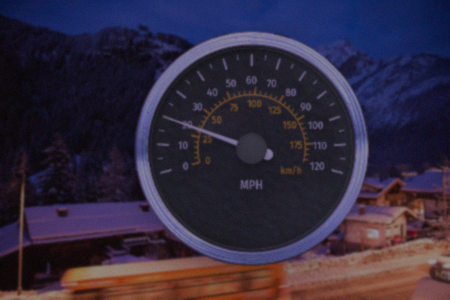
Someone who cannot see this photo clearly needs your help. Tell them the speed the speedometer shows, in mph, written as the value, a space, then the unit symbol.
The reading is 20 mph
